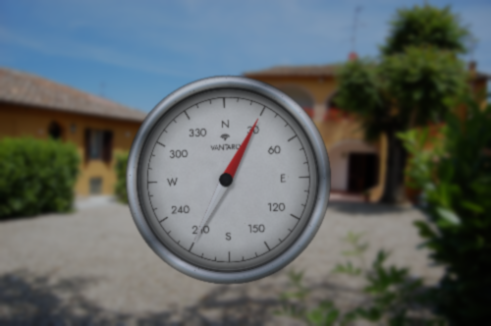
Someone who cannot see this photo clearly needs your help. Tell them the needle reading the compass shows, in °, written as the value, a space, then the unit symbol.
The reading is 30 °
